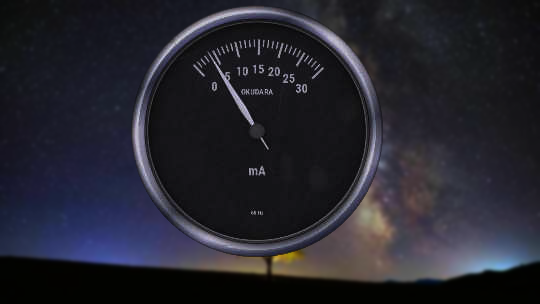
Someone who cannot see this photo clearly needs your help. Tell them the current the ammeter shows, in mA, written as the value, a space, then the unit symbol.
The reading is 4 mA
